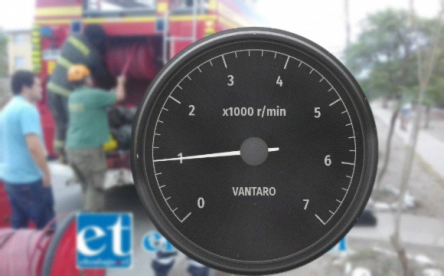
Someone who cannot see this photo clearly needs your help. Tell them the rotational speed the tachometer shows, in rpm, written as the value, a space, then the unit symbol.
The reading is 1000 rpm
